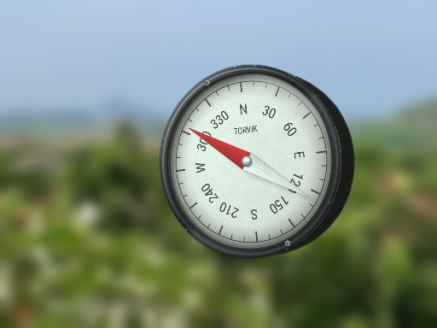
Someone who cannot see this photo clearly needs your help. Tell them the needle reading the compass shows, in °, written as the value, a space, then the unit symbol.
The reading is 305 °
